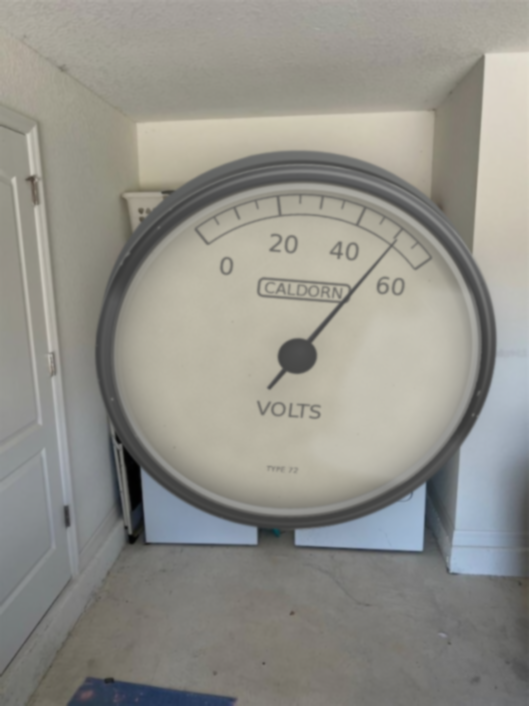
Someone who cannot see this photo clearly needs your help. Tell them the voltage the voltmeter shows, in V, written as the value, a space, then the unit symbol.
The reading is 50 V
